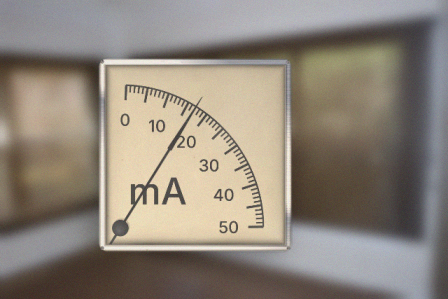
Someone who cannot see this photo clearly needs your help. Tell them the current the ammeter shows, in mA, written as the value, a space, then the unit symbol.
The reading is 17 mA
